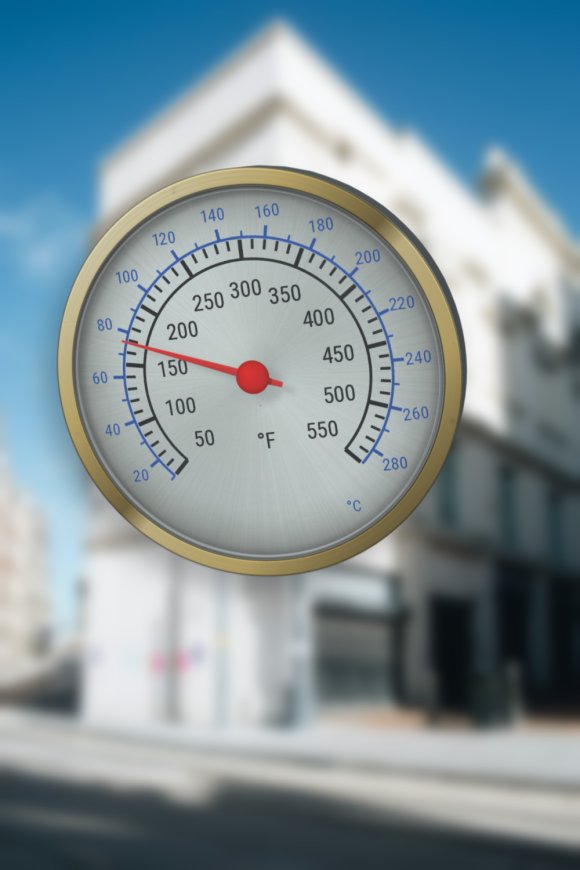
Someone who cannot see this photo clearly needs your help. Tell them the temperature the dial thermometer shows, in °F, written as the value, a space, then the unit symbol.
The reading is 170 °F
